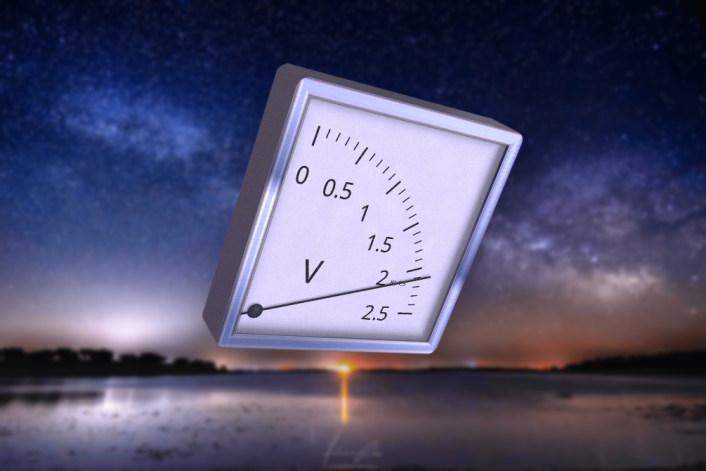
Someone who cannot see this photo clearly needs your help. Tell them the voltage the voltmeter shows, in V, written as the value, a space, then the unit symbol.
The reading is 2.1 V
